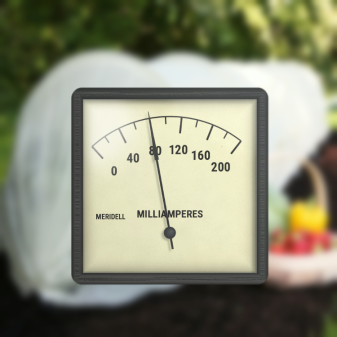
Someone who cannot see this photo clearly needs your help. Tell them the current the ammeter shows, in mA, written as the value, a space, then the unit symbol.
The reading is 80 mA
